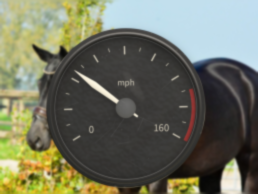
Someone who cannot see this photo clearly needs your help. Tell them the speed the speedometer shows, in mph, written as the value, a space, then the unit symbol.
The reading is 45 mph
